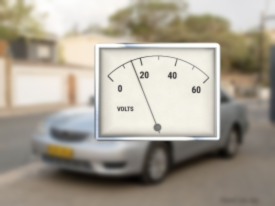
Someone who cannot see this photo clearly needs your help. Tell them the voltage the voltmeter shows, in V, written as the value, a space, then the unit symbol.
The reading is 15 V
